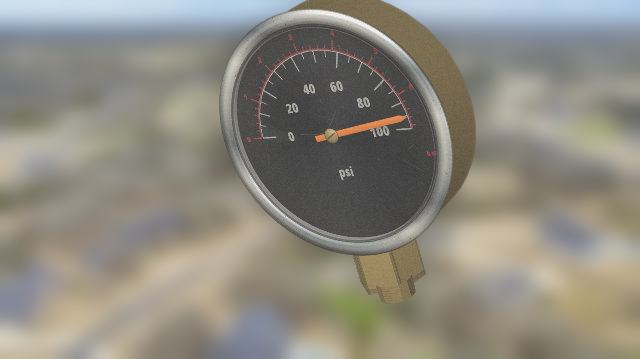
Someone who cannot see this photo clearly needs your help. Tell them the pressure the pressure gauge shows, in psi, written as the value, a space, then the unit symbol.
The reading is 95 psi
